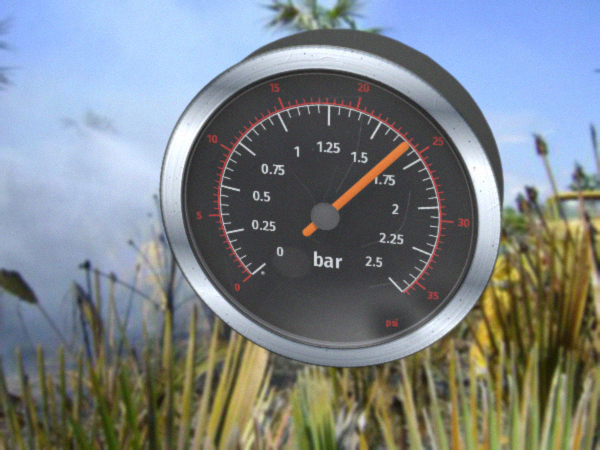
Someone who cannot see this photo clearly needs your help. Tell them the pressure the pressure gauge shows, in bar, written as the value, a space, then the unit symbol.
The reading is 1.65 bar
